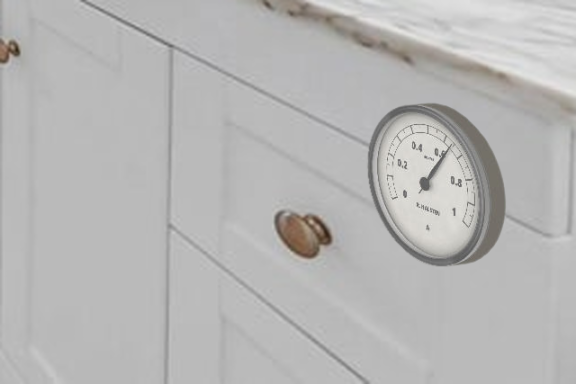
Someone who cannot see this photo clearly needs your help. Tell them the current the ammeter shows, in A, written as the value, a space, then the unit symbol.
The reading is 0.65 A
